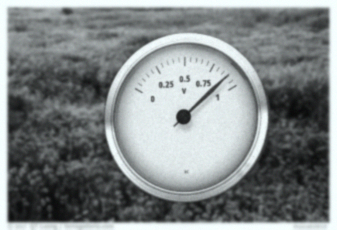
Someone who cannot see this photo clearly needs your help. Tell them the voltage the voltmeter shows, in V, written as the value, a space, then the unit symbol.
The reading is 0.9 V
